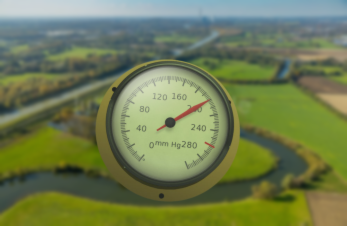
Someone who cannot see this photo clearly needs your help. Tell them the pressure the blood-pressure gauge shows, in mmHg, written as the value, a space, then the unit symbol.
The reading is 200 mmHg
